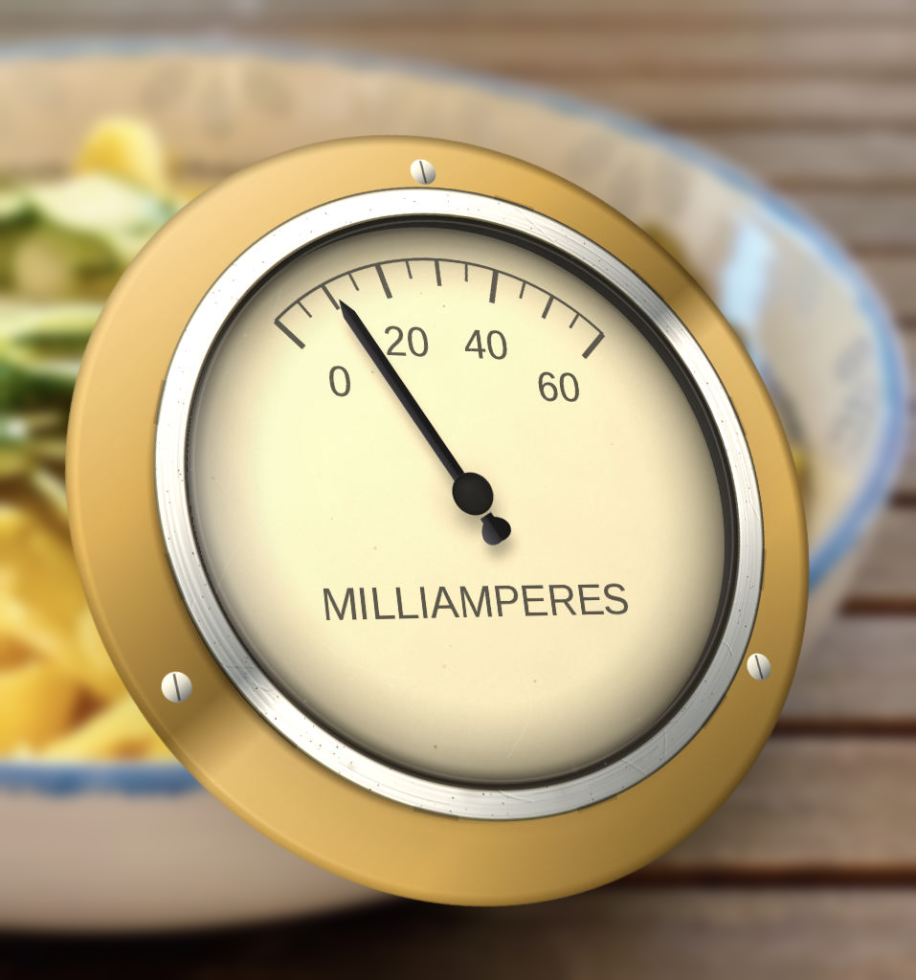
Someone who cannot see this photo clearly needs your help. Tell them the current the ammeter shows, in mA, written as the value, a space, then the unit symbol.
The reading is 10 mA
